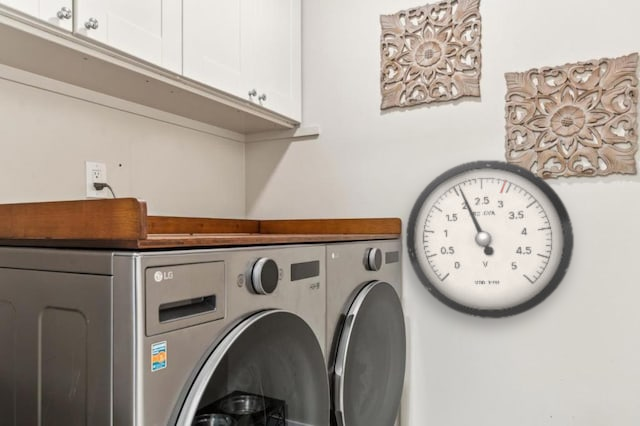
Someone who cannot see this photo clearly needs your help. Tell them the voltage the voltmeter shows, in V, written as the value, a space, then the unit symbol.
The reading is 2.1 V
